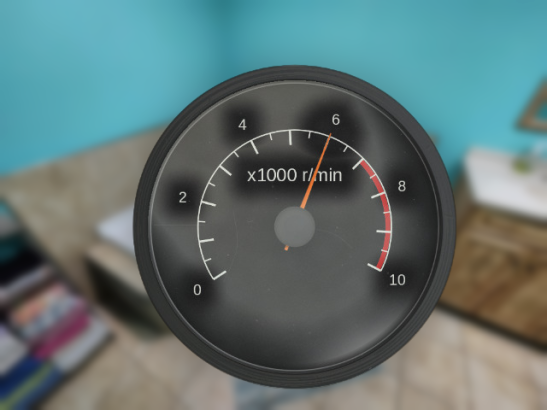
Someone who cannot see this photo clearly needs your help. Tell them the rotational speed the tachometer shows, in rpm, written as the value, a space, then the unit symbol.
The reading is 6000 rpm
